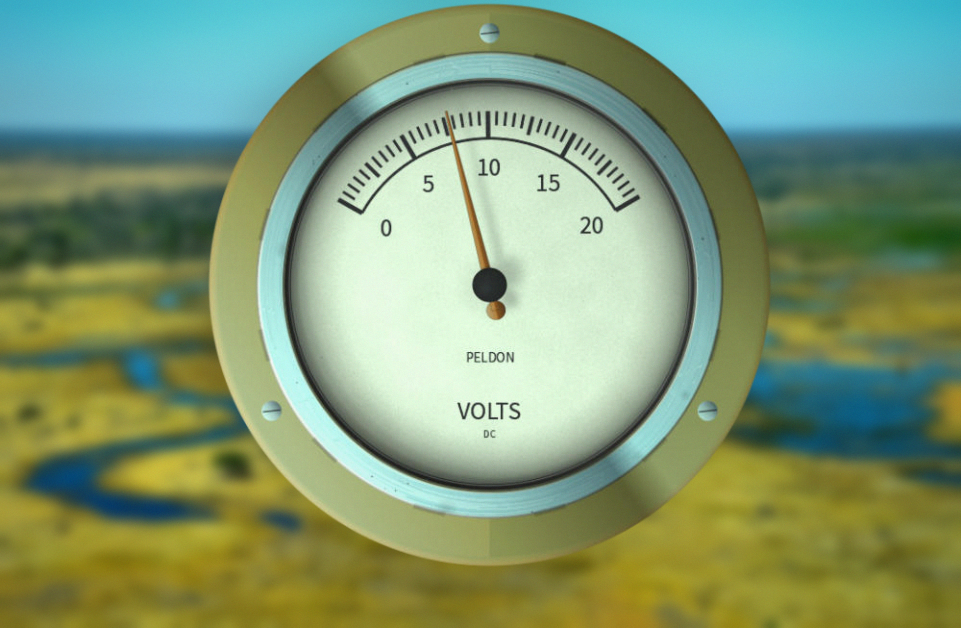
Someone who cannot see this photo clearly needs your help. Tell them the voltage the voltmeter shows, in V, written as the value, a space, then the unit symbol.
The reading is 7.75 V
